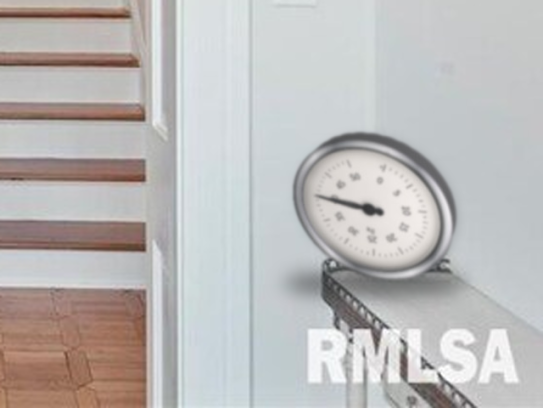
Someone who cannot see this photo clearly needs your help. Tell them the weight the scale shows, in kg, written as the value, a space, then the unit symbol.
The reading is 40 kg
